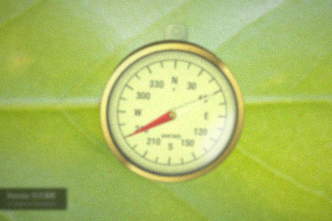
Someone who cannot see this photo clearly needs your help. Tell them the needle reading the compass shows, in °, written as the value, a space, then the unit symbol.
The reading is 240 °
